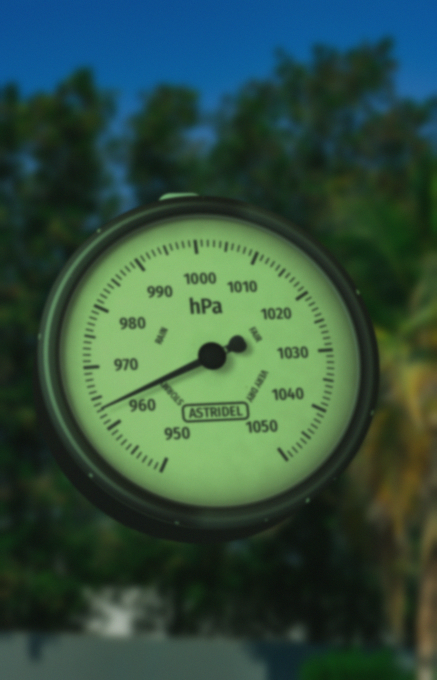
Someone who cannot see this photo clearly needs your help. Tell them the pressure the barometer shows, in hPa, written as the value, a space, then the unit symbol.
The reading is 963 hPa
